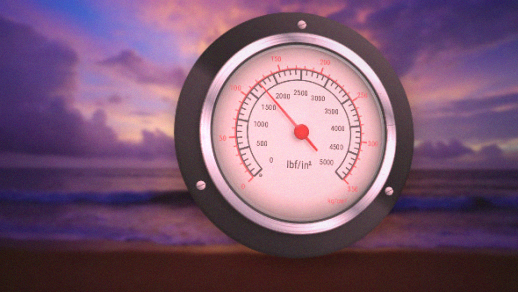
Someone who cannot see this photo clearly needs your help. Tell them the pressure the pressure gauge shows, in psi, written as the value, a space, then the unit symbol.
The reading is 1700 psi
